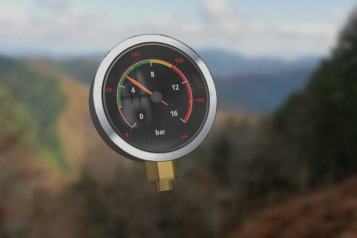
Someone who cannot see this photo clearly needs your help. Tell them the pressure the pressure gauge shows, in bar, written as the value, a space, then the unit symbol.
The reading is 5 bar
